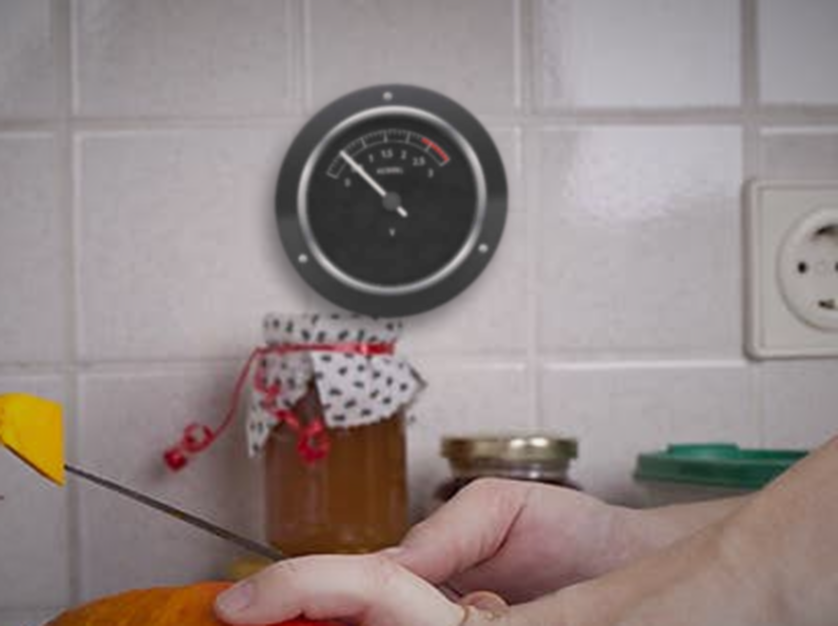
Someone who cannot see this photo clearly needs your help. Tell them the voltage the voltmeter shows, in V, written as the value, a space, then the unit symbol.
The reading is 0.5 V
